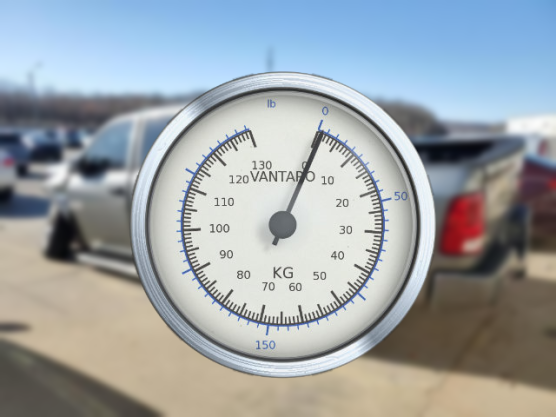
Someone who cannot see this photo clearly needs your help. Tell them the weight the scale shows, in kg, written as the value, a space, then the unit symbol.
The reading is 1 kg
